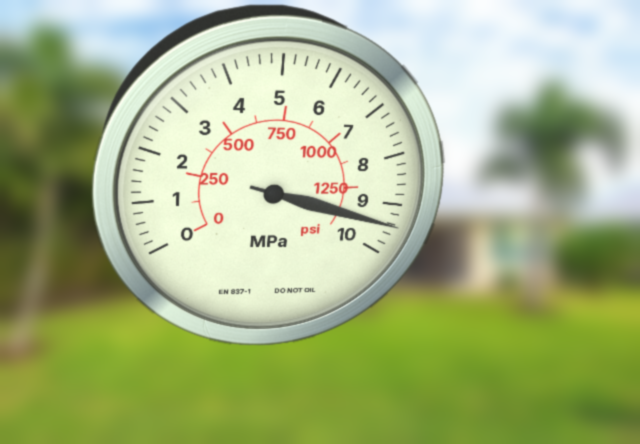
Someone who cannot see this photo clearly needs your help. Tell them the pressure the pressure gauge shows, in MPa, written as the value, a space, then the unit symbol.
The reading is 9.4 MPa
